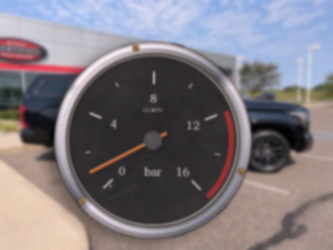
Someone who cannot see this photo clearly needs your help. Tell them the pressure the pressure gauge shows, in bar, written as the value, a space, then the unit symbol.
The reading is 1 bar
